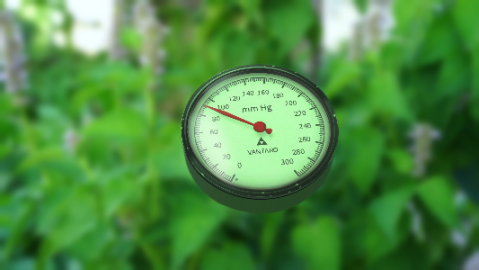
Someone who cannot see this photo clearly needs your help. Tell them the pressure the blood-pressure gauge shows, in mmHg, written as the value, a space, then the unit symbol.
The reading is 90 mmHg
